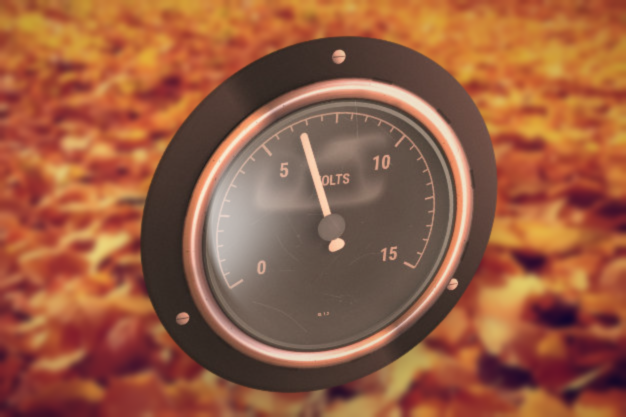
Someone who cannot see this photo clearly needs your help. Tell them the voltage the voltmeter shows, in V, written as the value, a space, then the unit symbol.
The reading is 6.25 V
